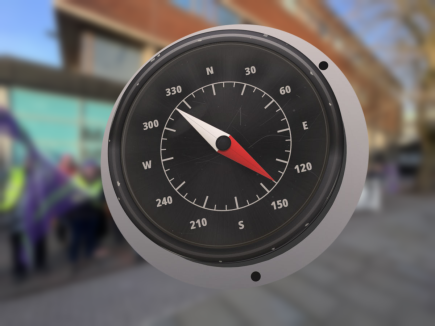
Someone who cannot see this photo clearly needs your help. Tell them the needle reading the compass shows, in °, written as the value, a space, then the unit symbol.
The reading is 140 °
